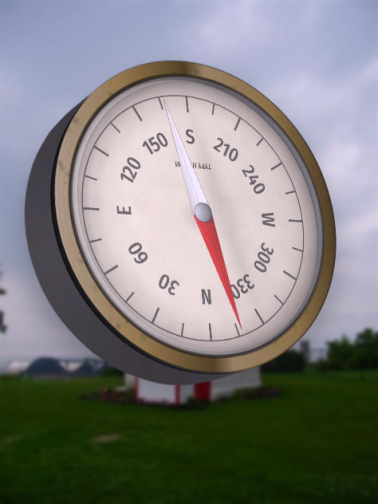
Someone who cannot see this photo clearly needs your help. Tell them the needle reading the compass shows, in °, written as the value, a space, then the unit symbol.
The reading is 345 °
